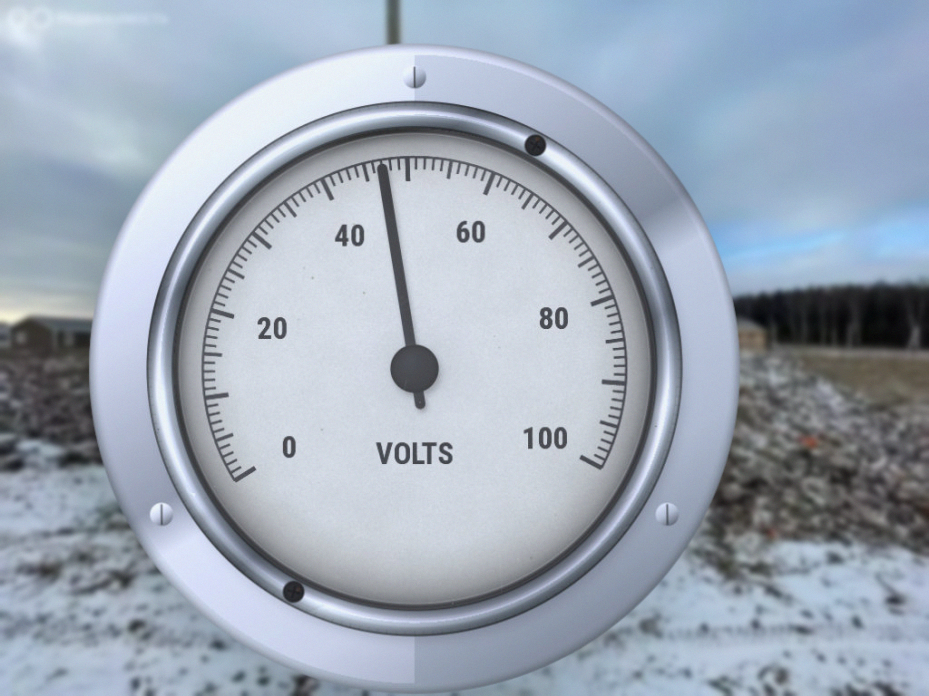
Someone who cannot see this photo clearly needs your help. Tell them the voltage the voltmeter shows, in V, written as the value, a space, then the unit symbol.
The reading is 47 V
